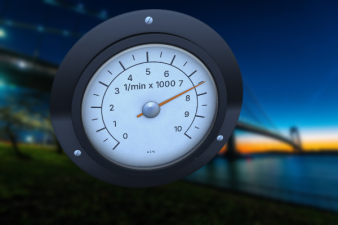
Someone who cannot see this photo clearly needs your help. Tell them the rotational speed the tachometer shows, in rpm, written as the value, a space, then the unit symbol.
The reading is 7500 rpm
